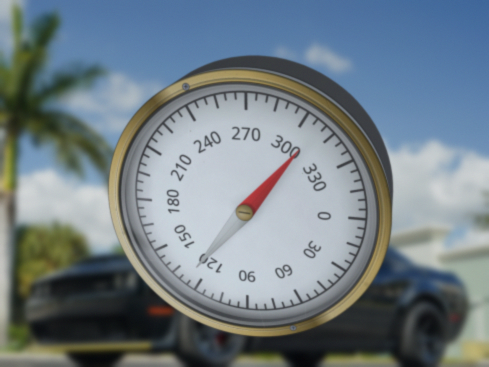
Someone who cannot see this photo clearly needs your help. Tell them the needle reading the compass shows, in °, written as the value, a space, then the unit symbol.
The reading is 307.5 °
